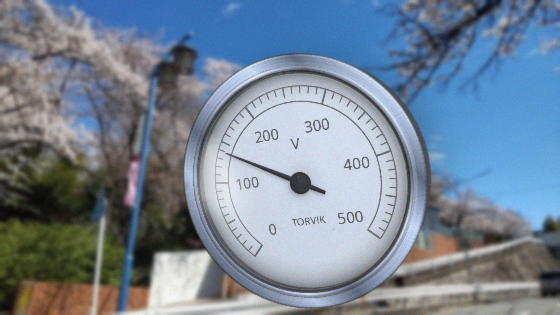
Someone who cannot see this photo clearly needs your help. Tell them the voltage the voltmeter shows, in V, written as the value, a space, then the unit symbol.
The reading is 140 V
